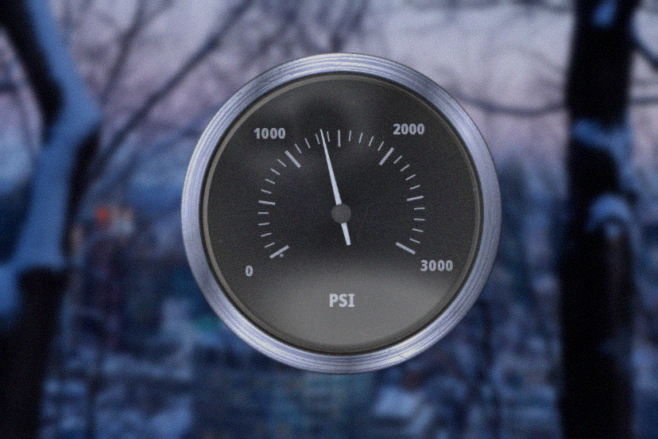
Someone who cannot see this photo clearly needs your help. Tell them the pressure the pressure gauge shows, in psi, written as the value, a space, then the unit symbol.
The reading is 1350 psi
